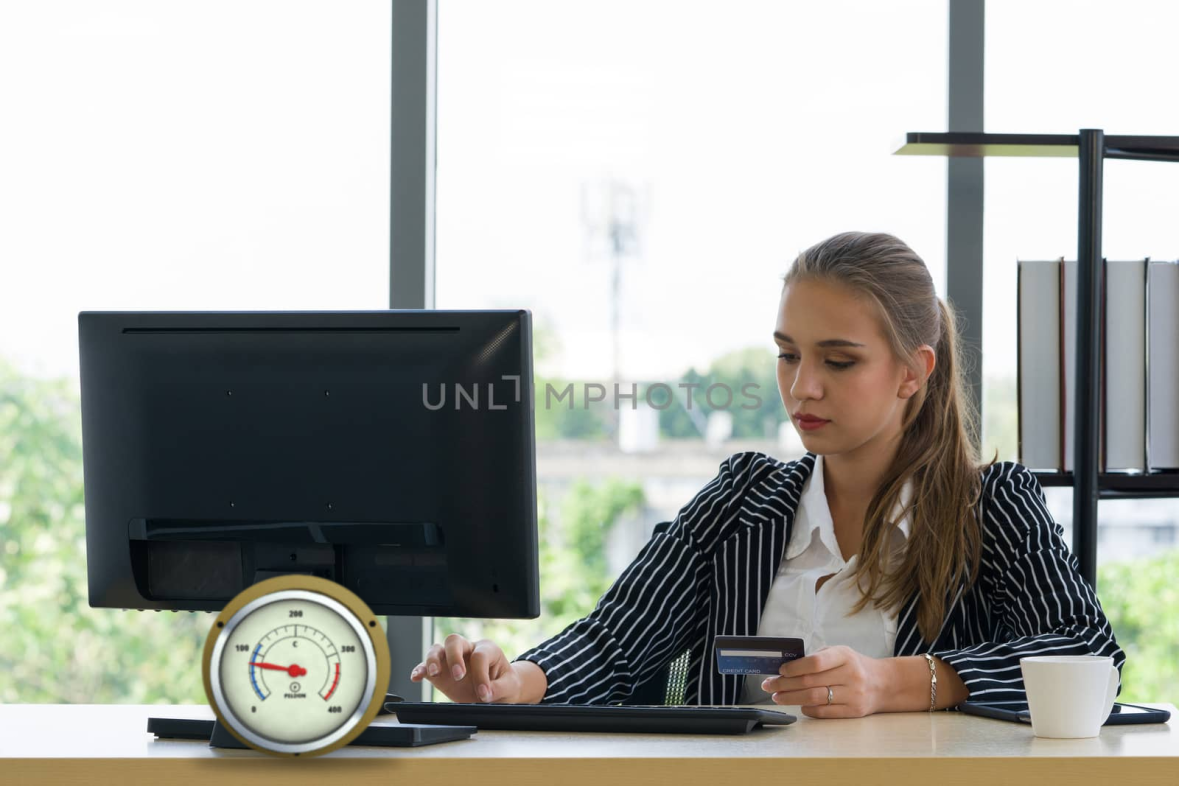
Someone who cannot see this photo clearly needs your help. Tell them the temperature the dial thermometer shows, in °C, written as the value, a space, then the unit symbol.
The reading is 80 °C
